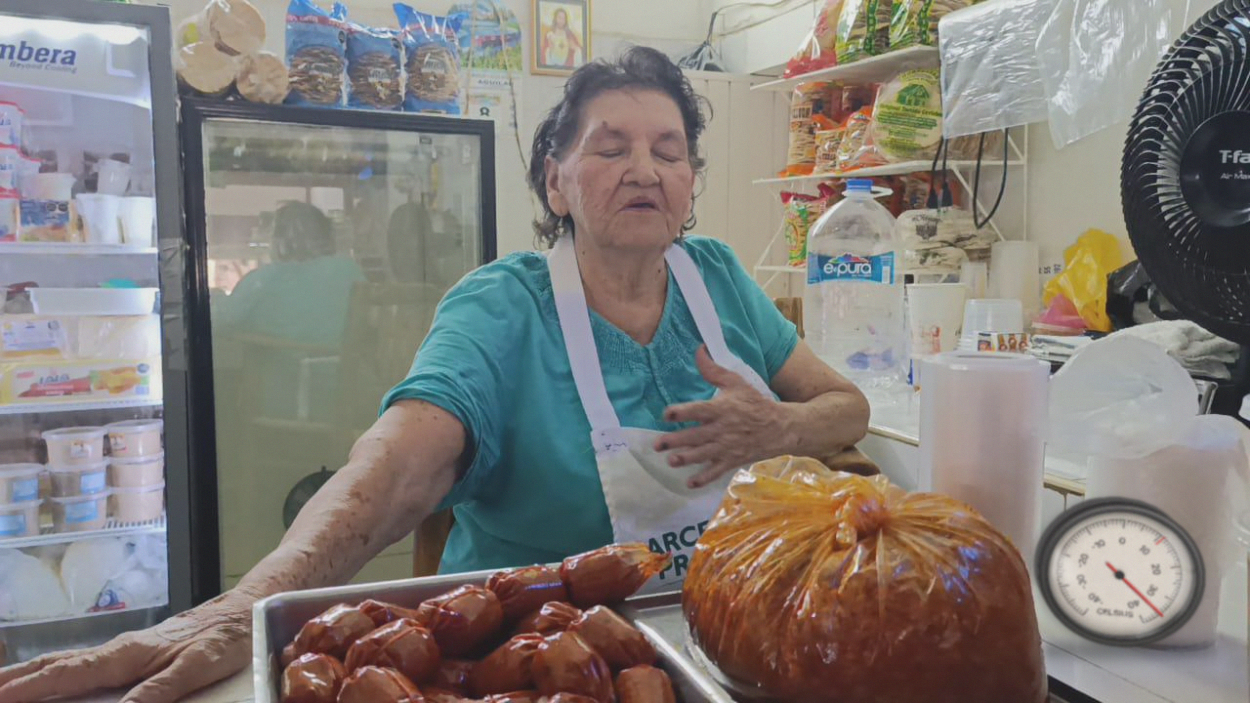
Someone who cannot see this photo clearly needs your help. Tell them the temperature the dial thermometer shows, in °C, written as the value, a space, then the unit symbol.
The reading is 35 °C
